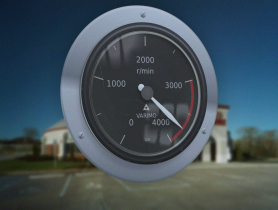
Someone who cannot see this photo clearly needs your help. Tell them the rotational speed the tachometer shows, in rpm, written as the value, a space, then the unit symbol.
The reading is 3750 rpm
